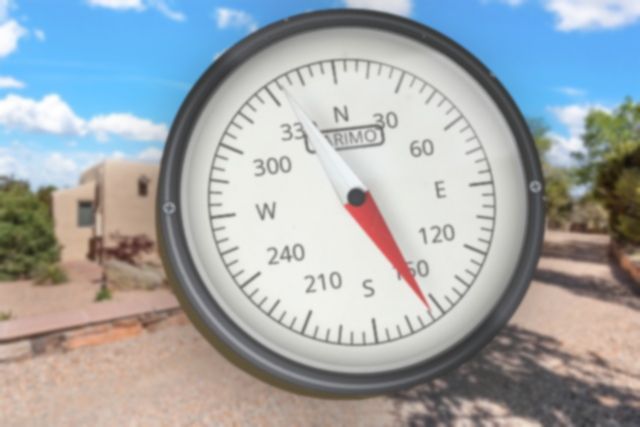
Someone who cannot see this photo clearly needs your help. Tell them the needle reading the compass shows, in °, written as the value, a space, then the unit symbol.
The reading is 155 °
